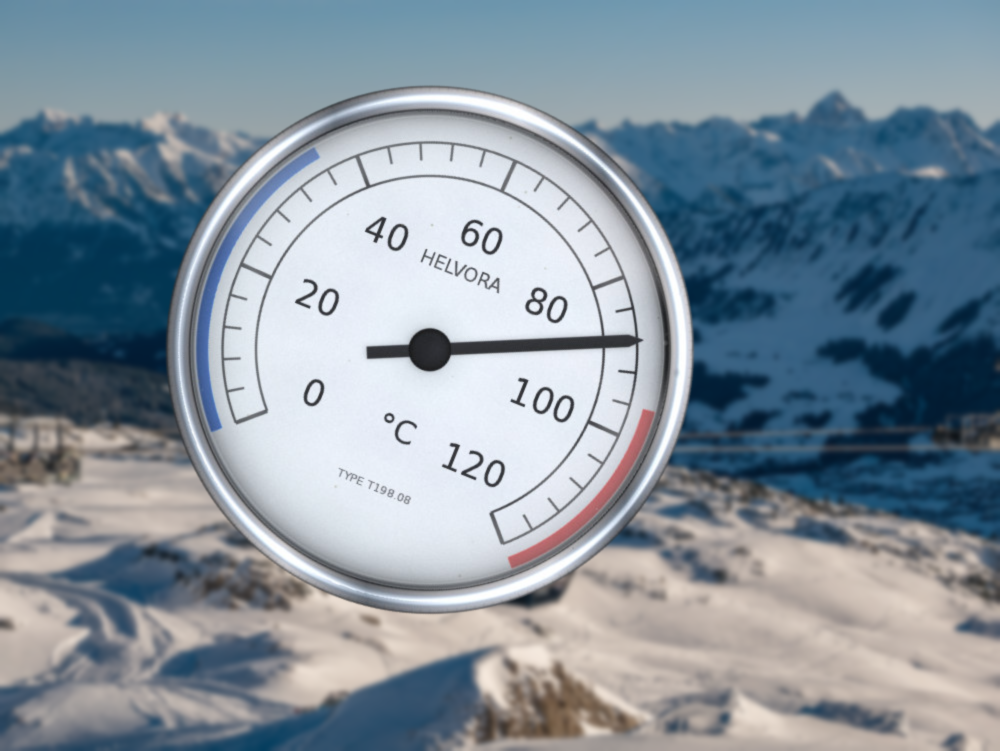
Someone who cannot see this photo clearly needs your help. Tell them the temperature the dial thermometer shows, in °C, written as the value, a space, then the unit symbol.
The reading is 88 °C
